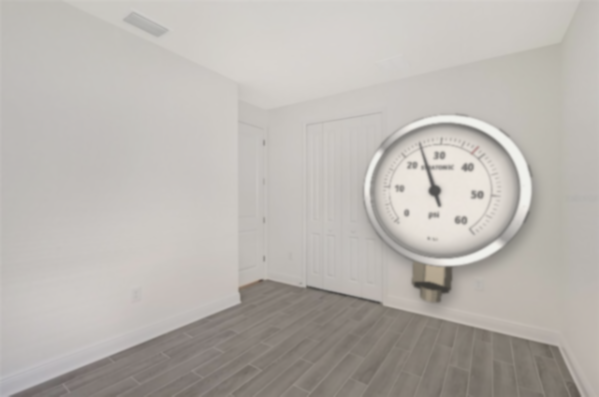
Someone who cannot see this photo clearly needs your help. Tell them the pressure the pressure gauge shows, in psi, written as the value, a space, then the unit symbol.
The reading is 25 psi
